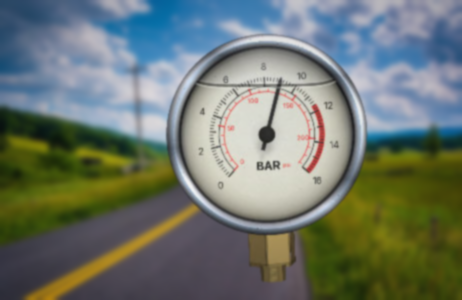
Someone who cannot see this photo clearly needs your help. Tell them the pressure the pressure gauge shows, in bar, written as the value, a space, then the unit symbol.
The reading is 9 bar
